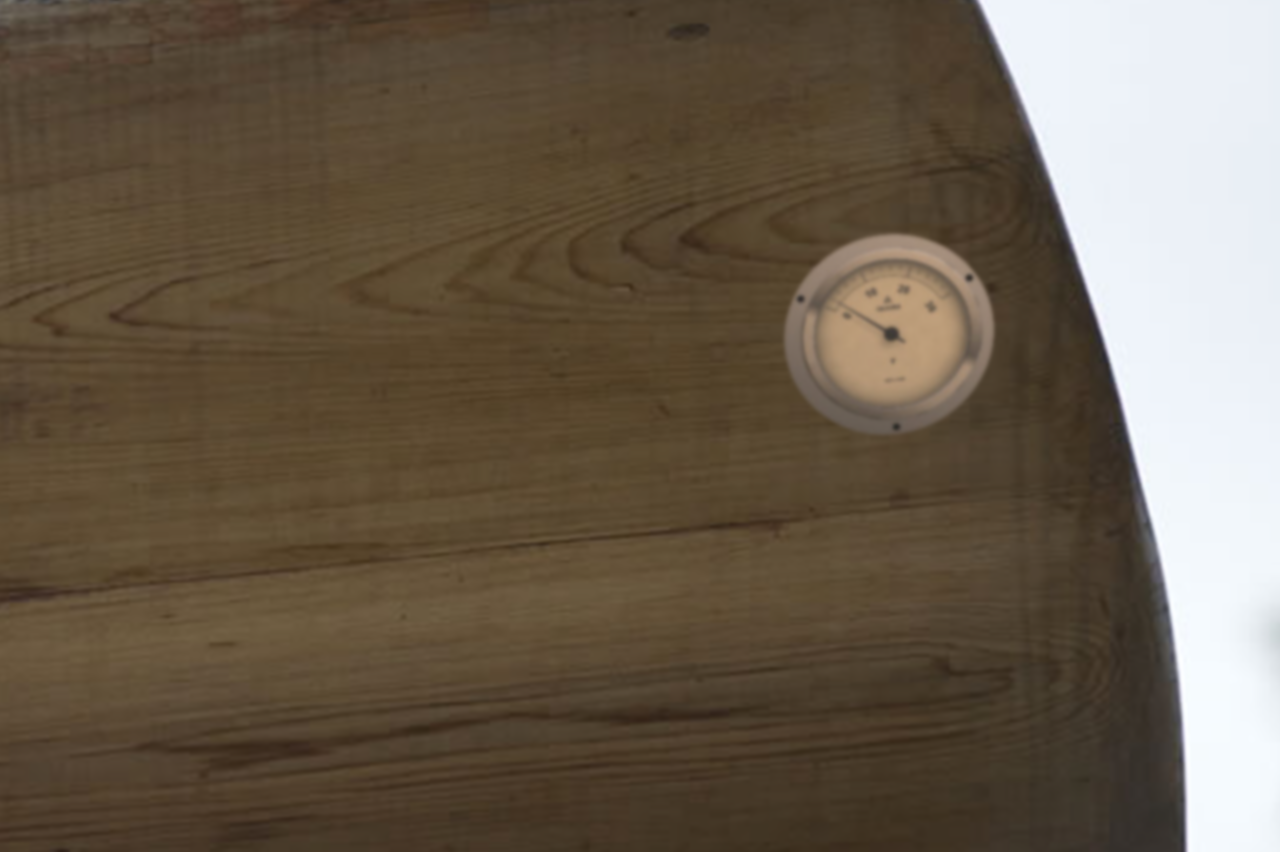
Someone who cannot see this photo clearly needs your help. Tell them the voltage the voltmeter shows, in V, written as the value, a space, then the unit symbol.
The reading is 2 V
